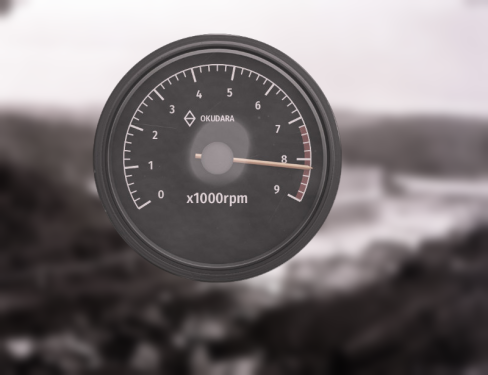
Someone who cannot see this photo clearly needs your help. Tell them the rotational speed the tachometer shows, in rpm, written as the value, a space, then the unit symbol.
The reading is 8200 rpm
